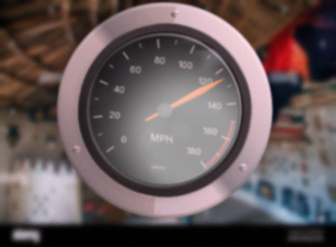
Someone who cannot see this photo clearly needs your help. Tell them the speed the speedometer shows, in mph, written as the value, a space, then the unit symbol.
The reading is 125 mph
